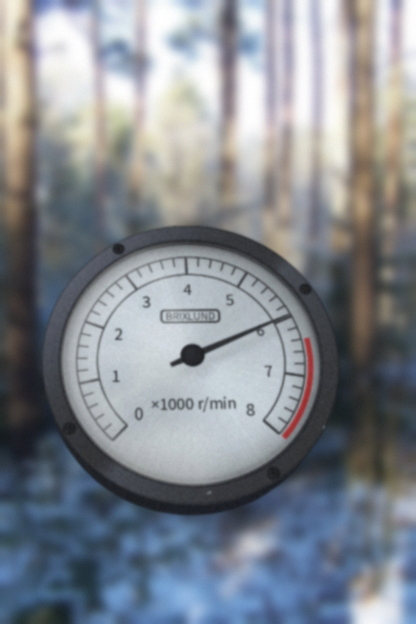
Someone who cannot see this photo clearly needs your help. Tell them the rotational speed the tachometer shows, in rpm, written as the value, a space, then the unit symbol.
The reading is 6000 rpm
